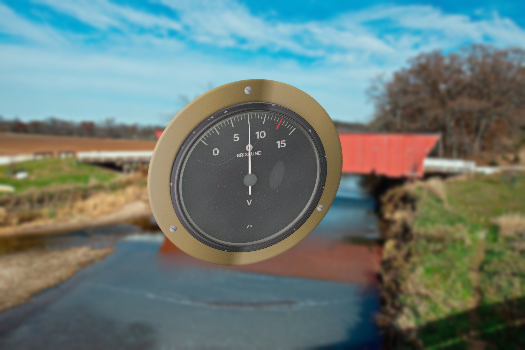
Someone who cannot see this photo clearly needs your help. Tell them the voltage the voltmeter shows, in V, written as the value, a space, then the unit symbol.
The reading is 7.5 V
